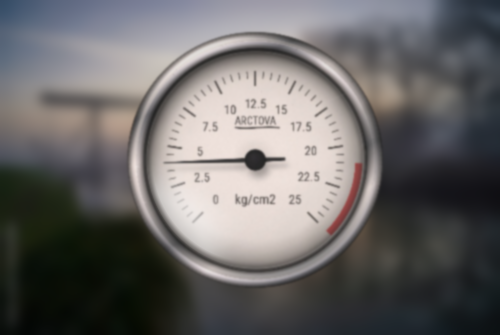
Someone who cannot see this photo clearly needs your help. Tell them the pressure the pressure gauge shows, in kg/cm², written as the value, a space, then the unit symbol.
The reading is 4 kg/cm²
